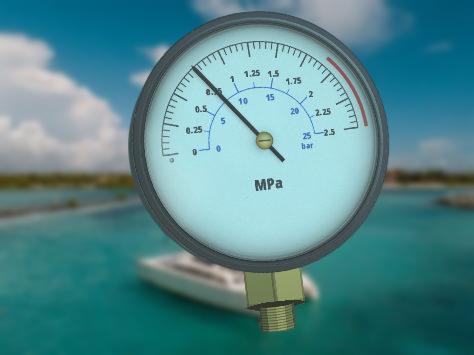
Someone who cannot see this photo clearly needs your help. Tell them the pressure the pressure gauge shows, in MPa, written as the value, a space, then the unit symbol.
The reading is 0.75 MPa
